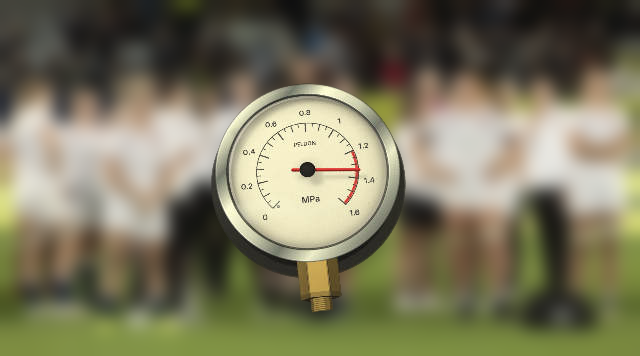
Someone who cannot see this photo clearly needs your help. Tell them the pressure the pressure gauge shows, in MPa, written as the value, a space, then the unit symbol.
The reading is 1.35 MPa
